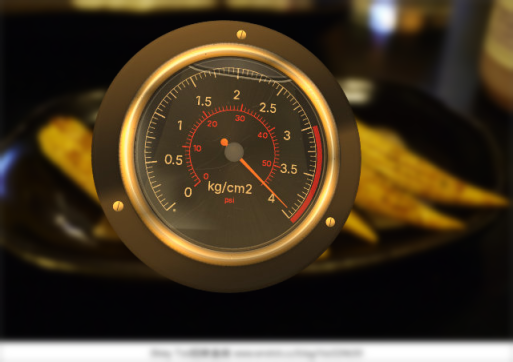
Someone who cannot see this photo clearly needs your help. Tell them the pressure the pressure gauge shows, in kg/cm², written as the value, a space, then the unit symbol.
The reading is 3.95 kg/cm²
